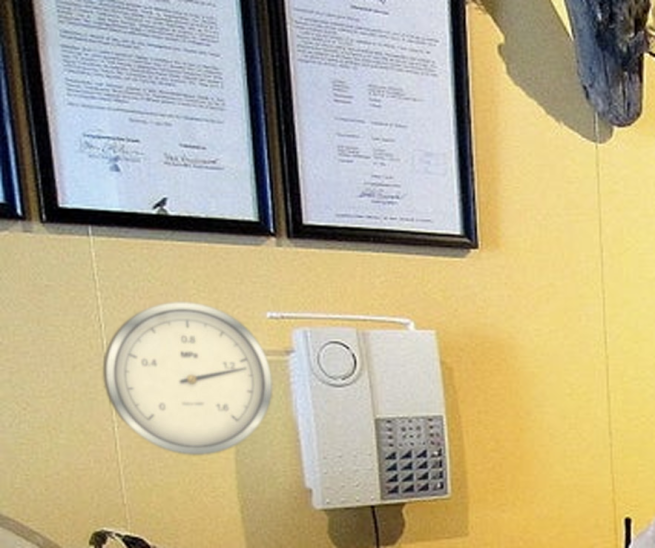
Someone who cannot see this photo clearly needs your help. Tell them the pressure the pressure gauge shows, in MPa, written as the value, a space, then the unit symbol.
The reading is 1.25 MPa
